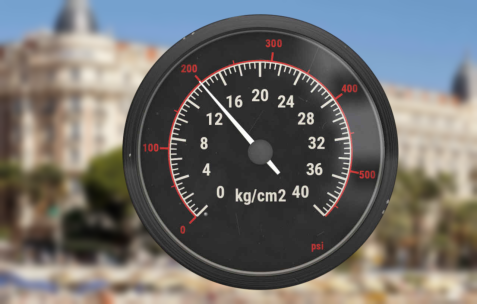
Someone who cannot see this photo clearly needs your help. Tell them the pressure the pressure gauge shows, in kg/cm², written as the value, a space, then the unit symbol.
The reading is 14 kg/cm²
